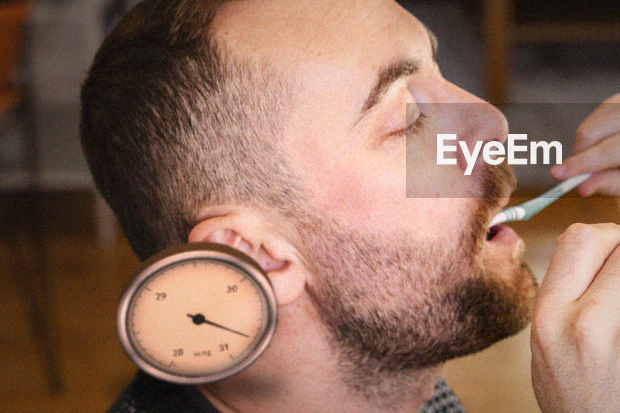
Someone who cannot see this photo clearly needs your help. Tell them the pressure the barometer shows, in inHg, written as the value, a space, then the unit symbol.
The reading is 30.7 inHg
